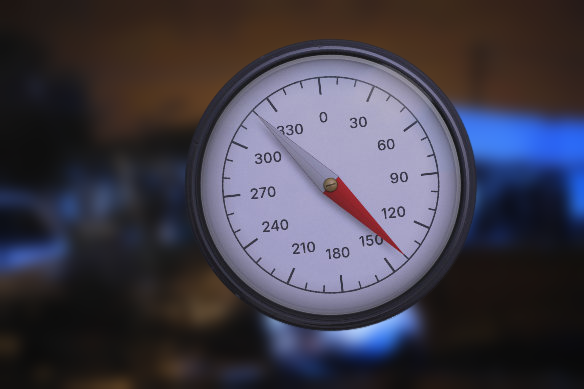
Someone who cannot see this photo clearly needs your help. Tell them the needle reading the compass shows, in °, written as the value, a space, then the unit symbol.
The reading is 140 °
